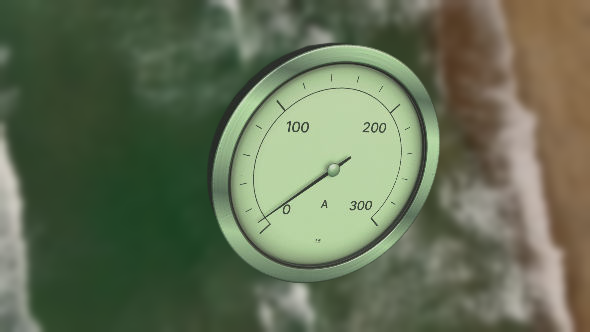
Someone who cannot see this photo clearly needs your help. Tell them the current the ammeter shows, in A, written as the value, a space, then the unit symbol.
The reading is 10 A
